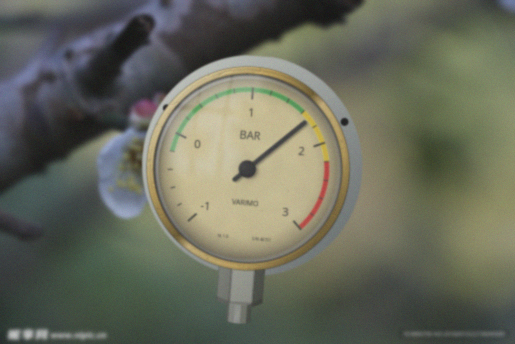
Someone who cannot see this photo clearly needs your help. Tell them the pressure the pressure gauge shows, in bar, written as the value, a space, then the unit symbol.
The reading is 1.7 bar
